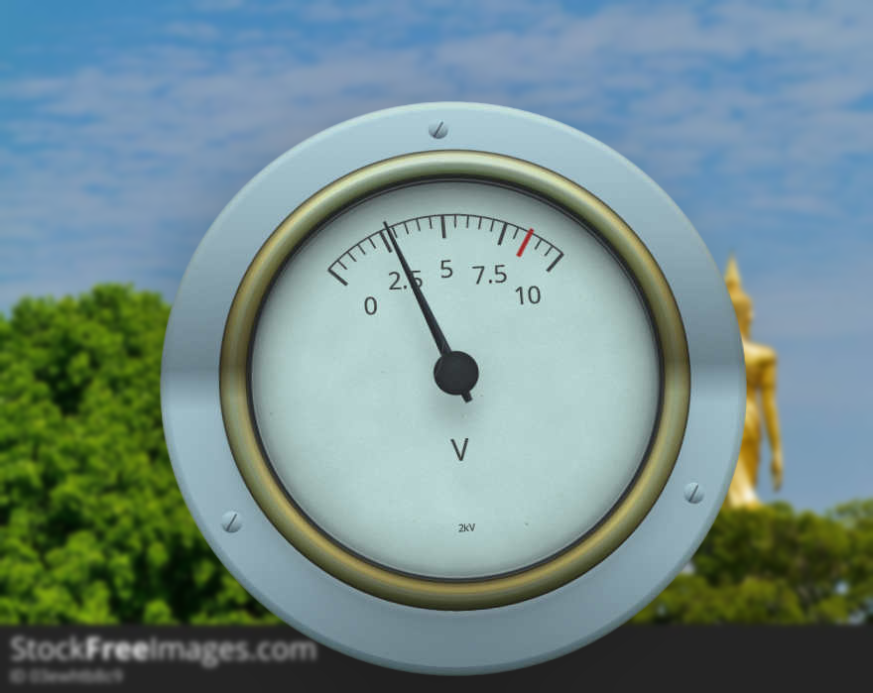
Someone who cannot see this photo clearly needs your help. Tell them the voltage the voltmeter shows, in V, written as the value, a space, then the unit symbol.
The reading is 2.75 V
